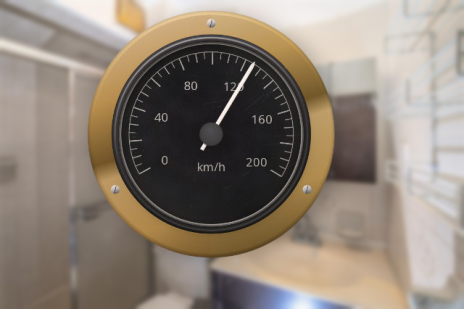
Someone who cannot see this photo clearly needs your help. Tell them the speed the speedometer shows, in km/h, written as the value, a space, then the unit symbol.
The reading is 125 km/h
